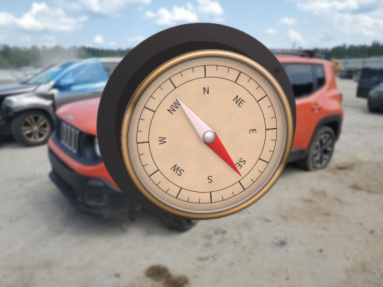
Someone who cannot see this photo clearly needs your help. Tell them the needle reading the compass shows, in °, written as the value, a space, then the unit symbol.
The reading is 145 °
